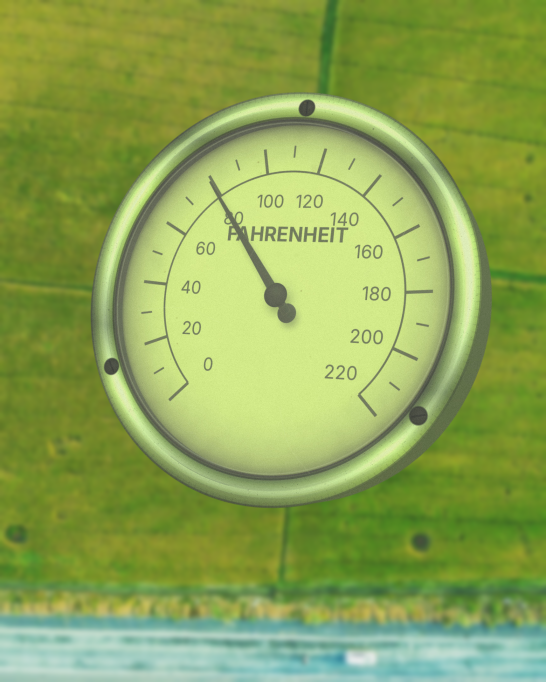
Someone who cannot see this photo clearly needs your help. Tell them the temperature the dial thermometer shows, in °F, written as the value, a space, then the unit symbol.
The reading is 80 °F
